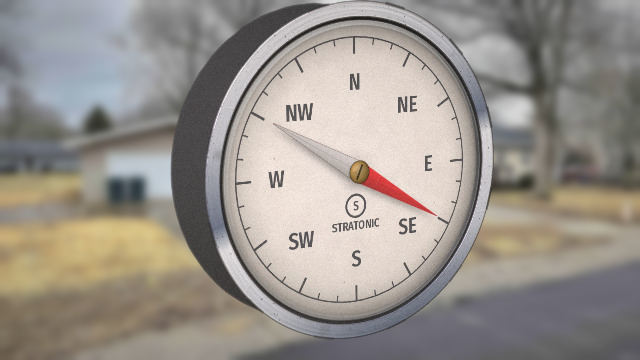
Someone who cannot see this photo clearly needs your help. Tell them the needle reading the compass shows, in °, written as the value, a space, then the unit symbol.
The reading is 120 °
